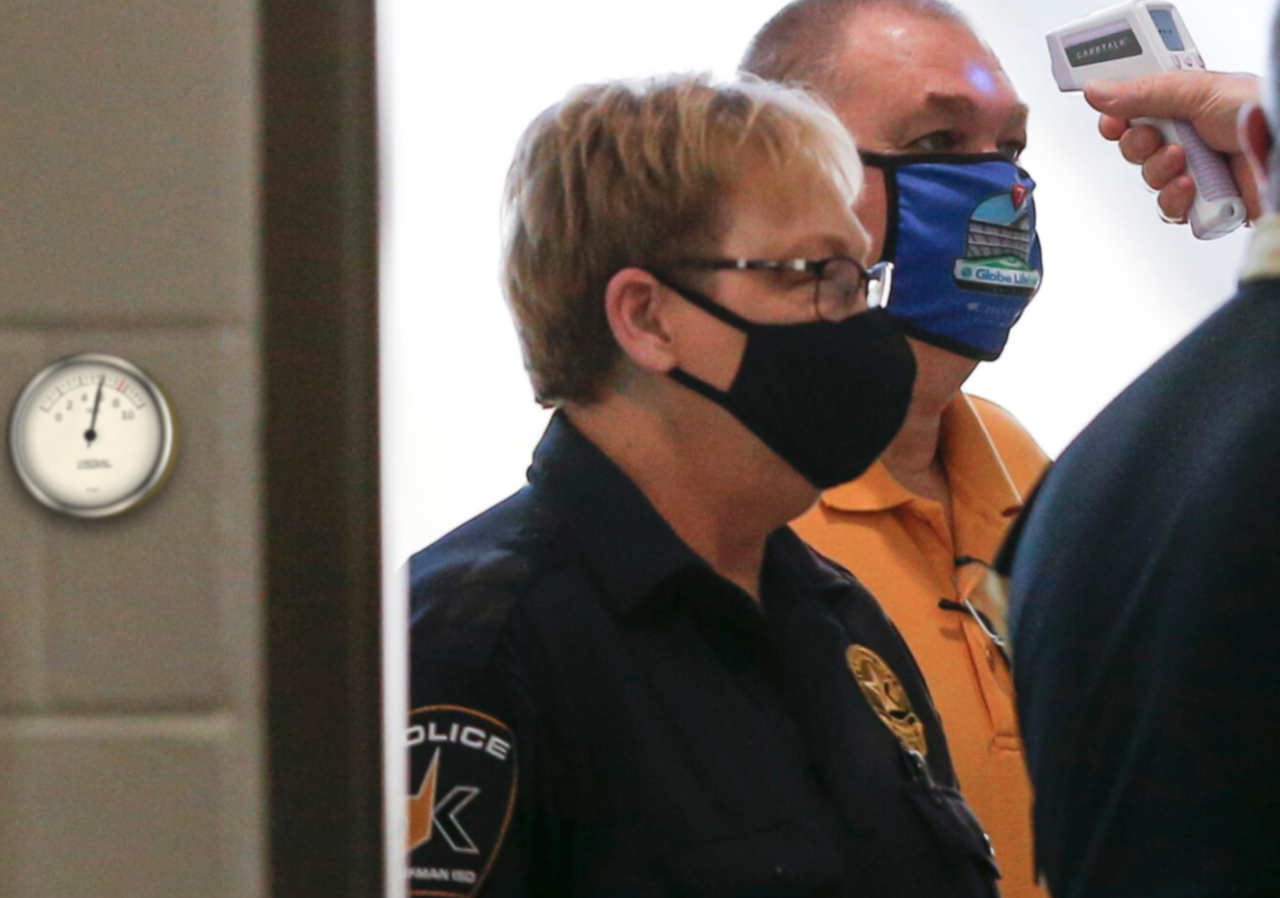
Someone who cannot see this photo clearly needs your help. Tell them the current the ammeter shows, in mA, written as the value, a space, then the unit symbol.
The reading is 6 mA
